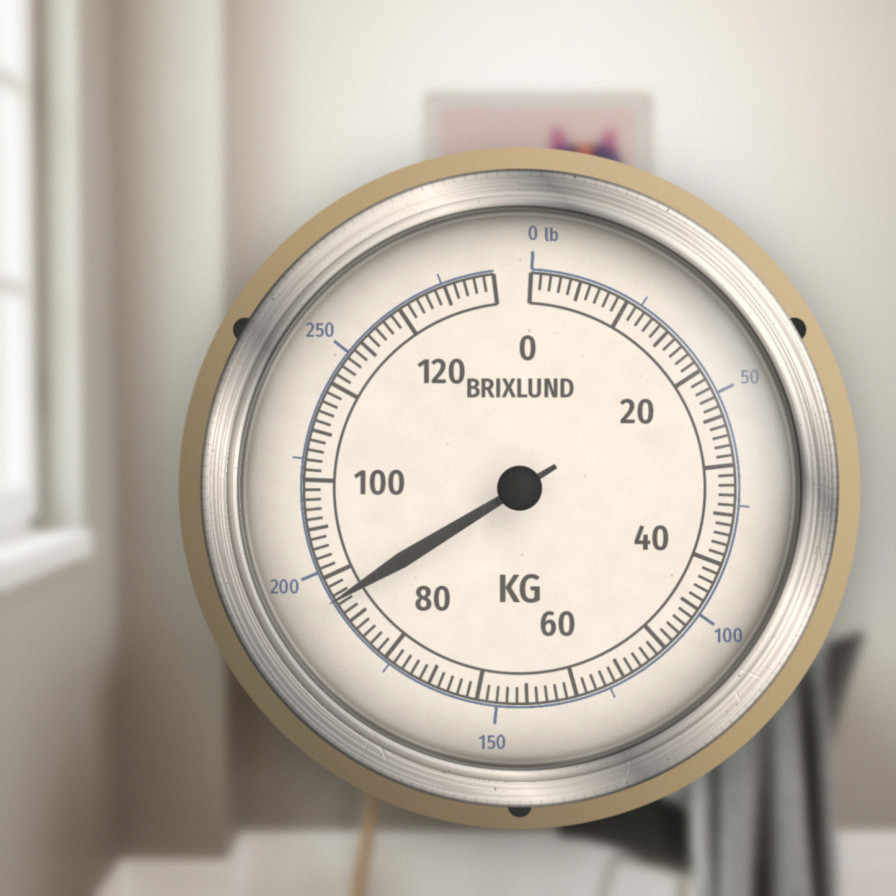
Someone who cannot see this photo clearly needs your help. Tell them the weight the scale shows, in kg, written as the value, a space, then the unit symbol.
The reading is 87.5 kg
